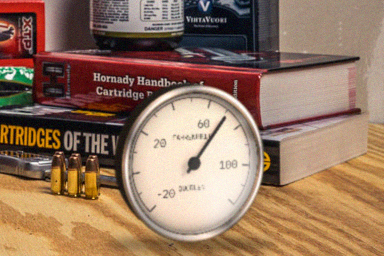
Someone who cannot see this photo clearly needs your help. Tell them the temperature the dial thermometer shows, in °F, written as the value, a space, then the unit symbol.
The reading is 70 °F
